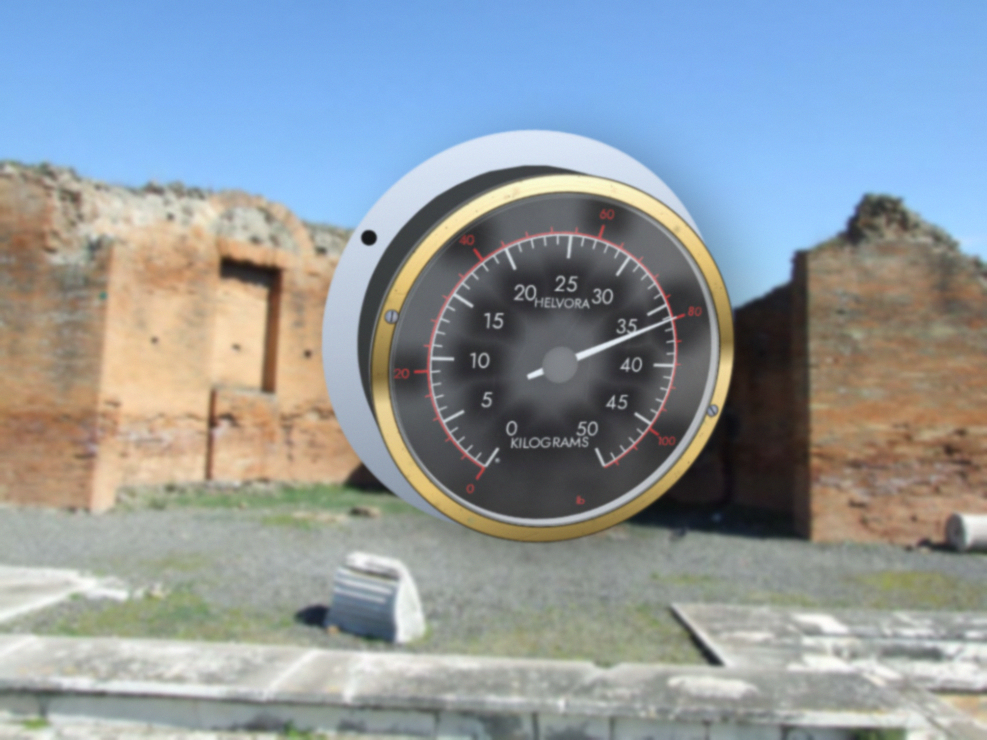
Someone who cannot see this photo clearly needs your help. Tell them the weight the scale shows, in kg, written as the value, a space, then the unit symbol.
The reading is 36 kg
